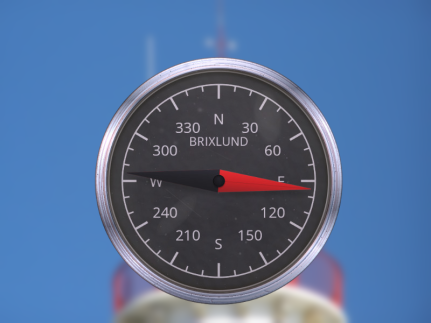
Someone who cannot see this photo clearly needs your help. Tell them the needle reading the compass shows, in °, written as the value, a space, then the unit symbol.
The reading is 95 °
